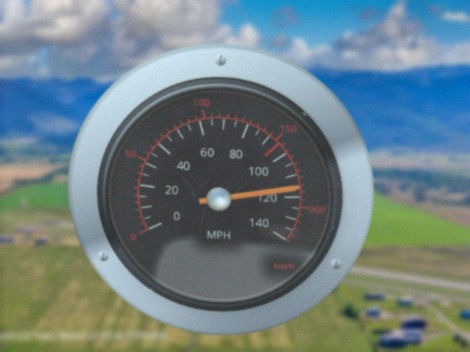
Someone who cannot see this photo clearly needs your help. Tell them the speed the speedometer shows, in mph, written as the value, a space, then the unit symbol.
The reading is 115 mph
